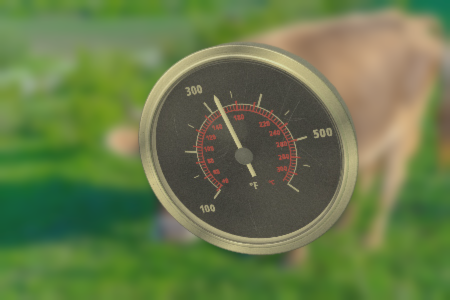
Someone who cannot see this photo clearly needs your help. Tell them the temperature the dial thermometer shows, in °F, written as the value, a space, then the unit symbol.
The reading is 325 °F
